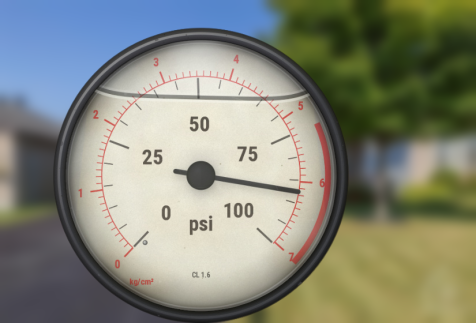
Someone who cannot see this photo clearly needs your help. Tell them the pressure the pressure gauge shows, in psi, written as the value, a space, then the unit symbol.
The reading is 87.5 psi
